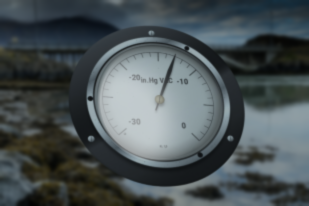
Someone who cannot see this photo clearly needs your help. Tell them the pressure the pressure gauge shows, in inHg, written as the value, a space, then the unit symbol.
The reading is -13 inHg
